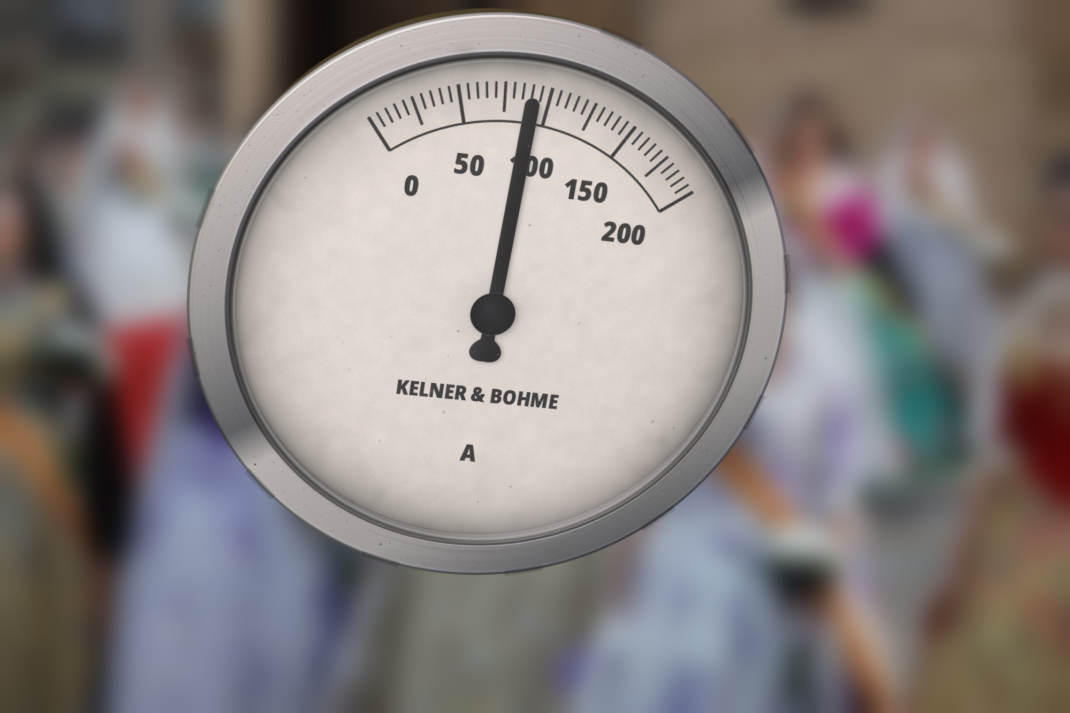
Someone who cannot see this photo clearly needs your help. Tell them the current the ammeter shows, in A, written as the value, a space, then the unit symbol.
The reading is 90 A
